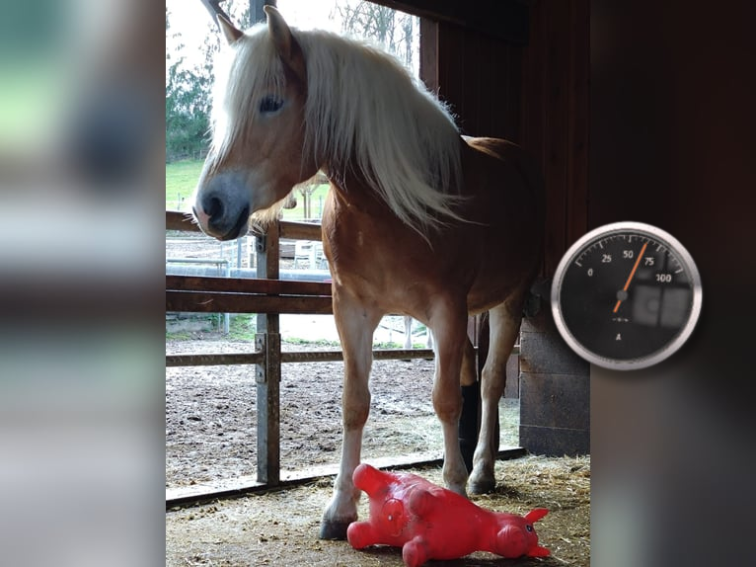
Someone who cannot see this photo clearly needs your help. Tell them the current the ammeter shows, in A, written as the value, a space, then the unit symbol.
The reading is 65 A
